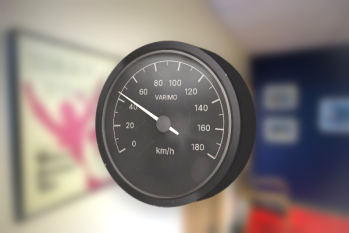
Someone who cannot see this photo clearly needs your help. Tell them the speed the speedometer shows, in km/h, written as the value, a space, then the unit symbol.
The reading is 45 km/h
